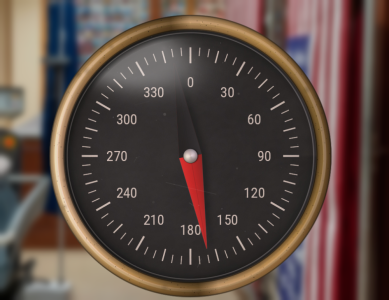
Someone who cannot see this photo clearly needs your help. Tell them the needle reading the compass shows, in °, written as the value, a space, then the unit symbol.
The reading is 170 °
